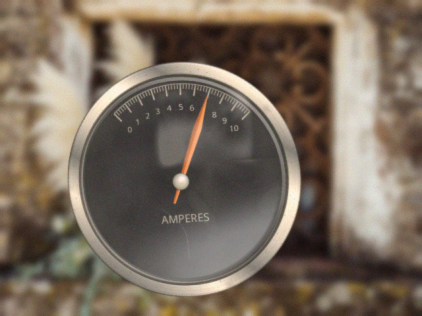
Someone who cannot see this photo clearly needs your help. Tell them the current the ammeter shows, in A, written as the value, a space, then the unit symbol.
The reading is 7 A
